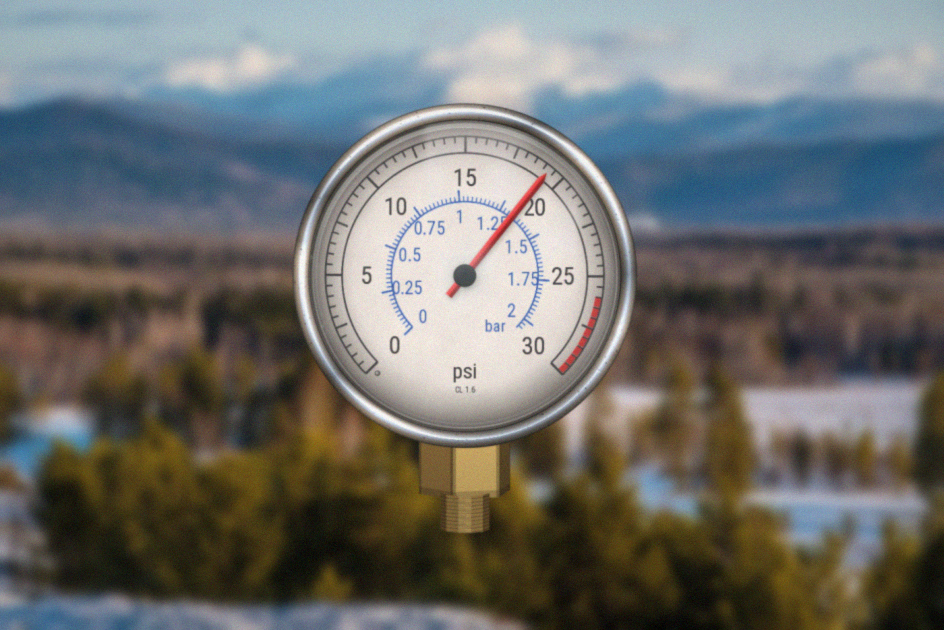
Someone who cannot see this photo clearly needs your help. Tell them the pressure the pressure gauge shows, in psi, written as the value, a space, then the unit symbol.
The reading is 19.25 psi
